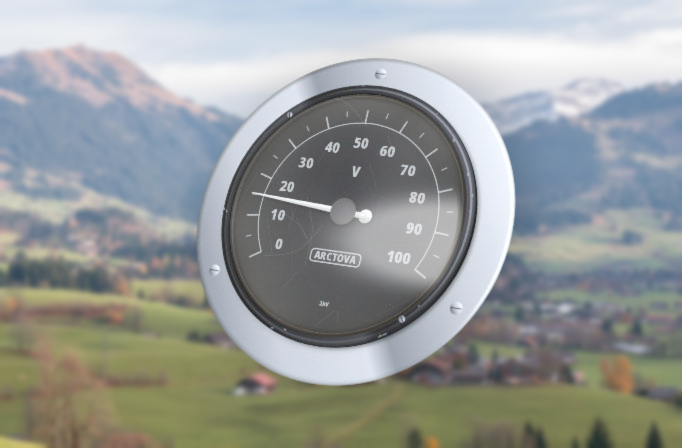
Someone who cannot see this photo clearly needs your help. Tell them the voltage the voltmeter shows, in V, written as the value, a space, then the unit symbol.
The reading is 15 V
